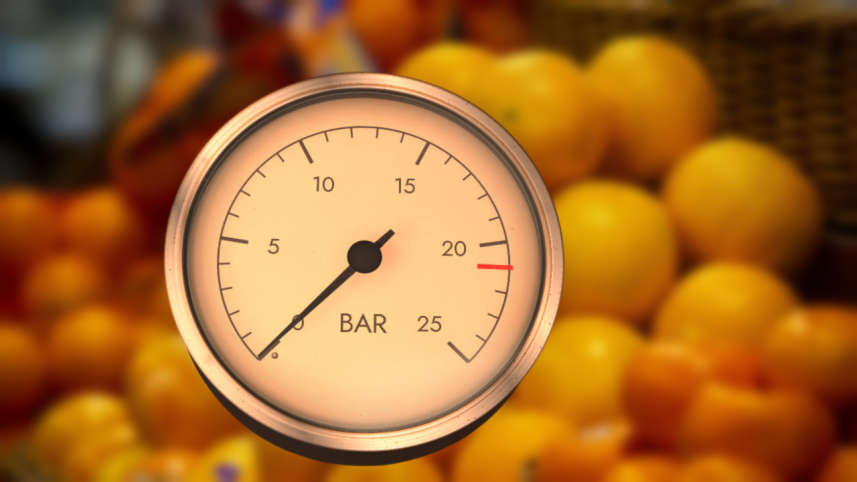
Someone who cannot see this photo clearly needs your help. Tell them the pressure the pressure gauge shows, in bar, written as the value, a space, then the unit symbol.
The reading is 0 bar
